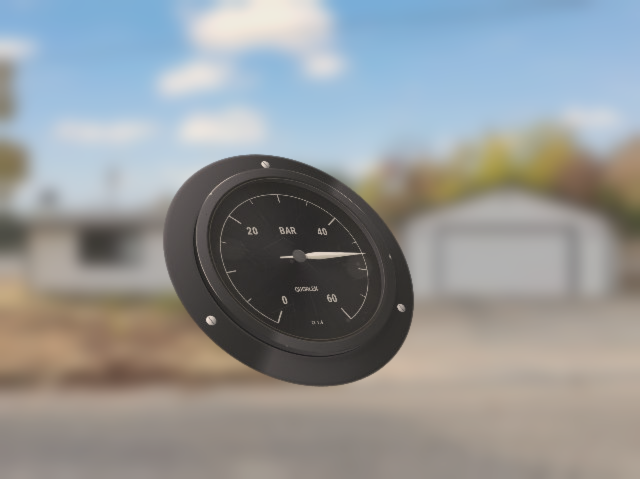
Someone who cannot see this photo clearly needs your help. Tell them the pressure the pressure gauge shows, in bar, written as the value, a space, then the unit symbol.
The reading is 47.5 bar
